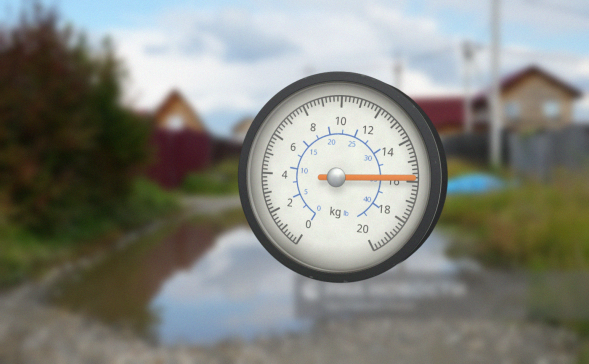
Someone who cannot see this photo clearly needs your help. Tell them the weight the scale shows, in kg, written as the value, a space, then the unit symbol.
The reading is 15.8 kg
